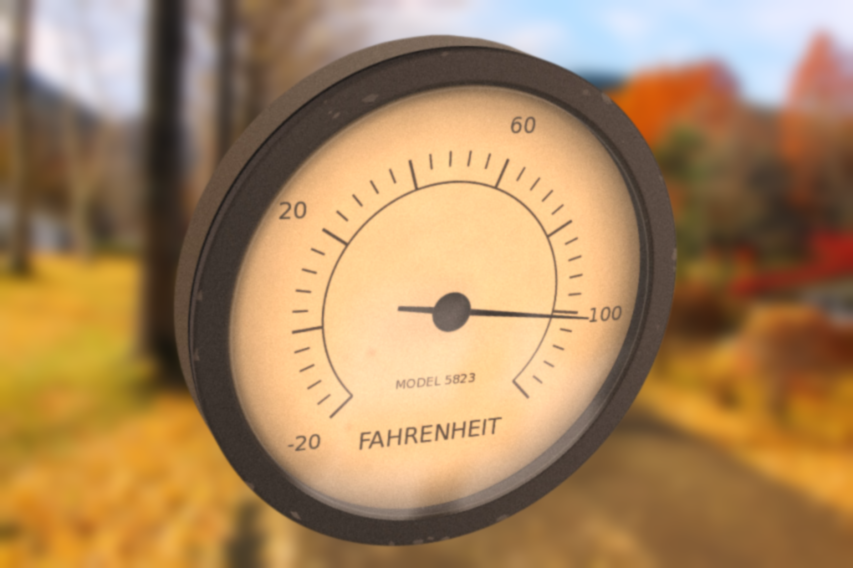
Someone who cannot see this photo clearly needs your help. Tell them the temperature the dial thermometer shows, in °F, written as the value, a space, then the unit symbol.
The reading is 100 °F
